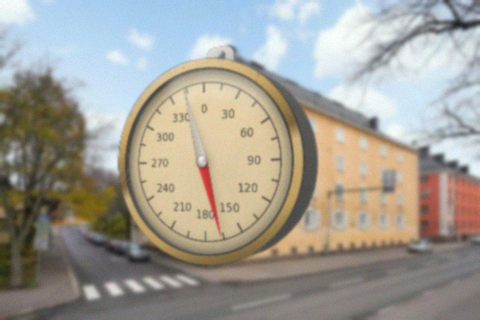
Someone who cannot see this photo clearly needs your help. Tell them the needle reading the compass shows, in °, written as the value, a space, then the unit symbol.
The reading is 165 °
